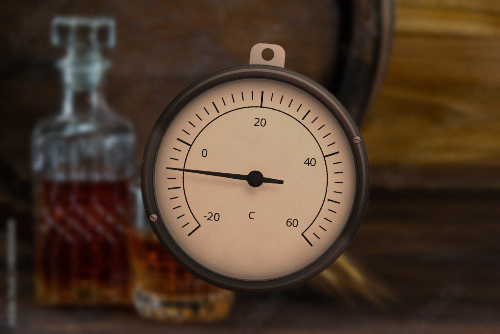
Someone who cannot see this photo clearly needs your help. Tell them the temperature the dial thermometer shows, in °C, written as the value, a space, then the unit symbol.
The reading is -6 °C
